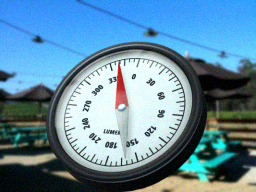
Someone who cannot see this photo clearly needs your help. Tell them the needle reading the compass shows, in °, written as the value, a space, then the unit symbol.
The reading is 340 °
